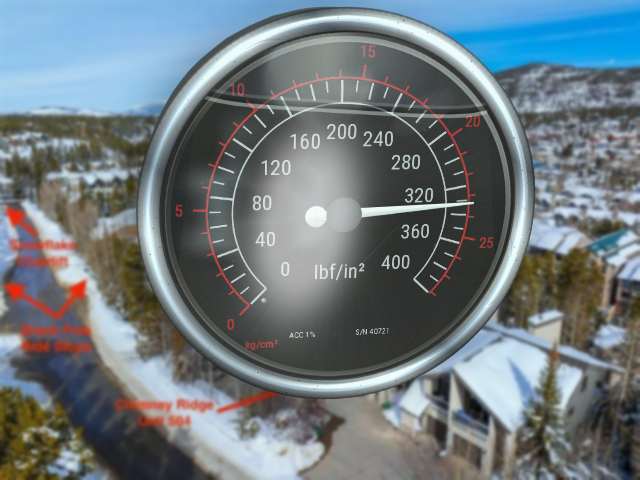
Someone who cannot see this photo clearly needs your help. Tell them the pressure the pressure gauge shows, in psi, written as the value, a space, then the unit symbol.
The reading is 330 psi
